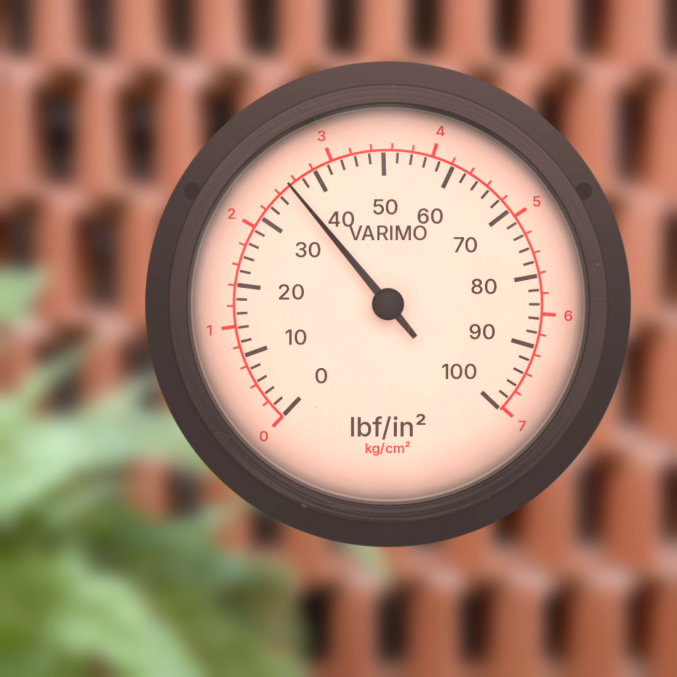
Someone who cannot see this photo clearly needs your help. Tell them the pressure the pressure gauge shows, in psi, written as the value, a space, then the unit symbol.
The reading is 36 psi
